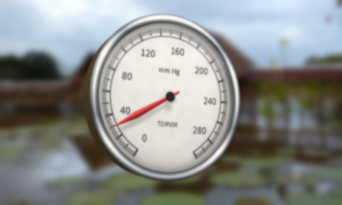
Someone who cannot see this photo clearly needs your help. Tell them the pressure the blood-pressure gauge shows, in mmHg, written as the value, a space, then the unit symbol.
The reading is 30 mmHg
